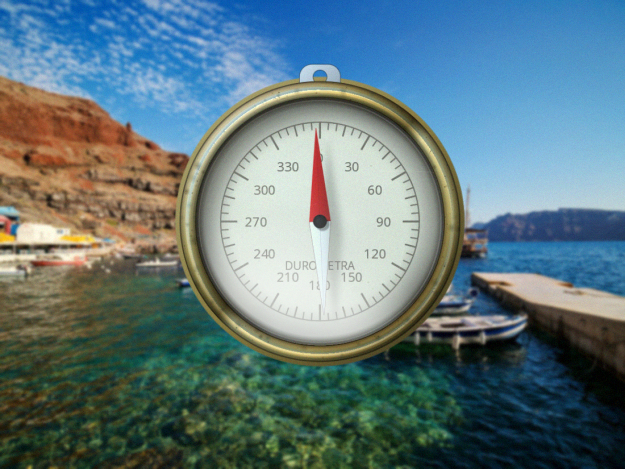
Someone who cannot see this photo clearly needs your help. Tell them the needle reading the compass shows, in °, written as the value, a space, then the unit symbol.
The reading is 357.5 °
